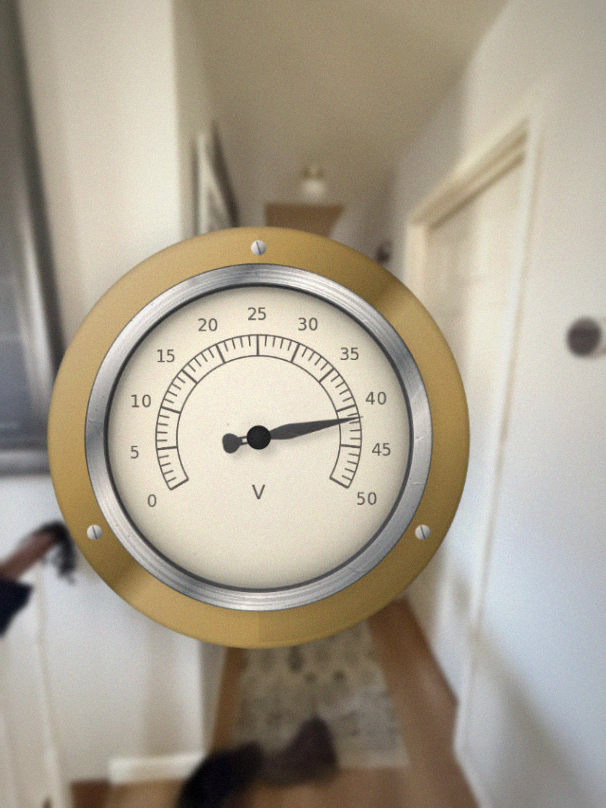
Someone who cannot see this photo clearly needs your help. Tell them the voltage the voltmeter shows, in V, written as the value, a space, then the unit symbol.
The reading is 41.5 V
